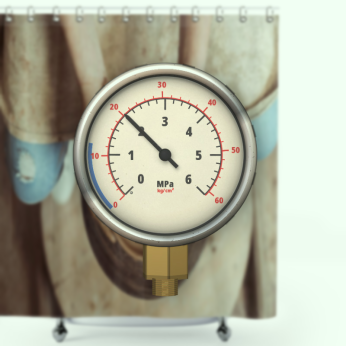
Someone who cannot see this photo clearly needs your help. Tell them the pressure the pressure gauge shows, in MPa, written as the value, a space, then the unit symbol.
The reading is 2 MPa
